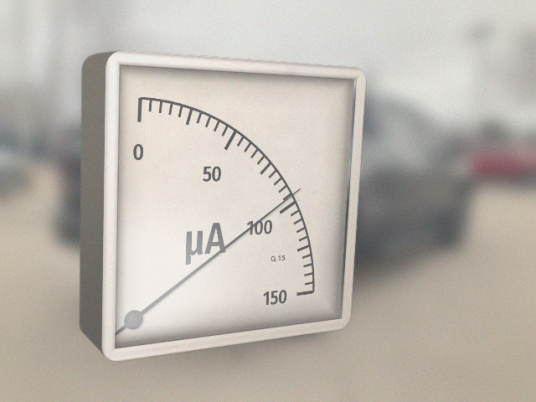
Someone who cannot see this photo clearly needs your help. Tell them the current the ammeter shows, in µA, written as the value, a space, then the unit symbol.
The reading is 95 µA
